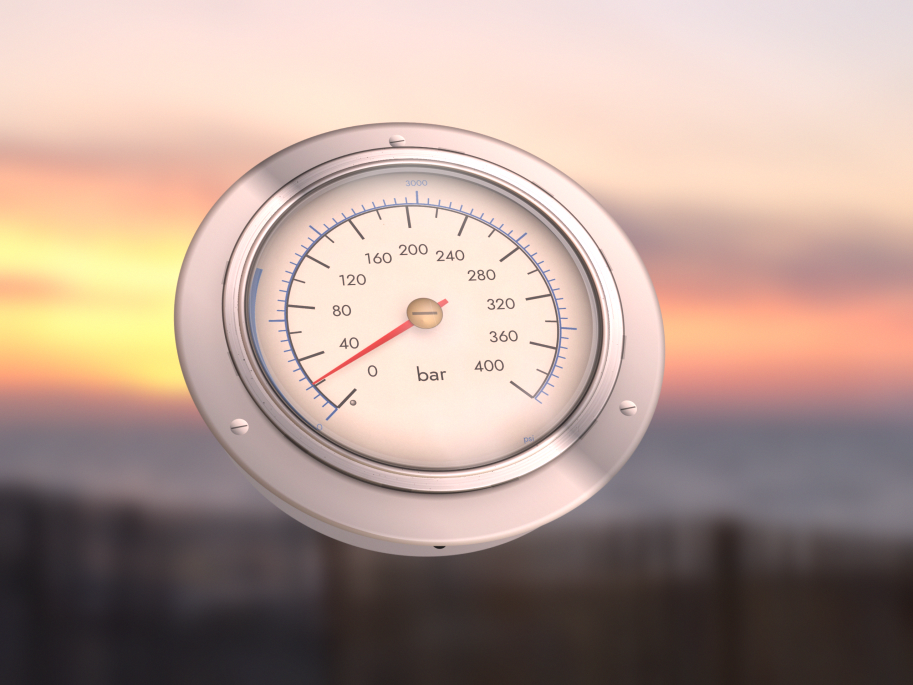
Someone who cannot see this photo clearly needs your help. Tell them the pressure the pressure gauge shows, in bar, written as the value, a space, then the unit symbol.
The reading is 20 bar
